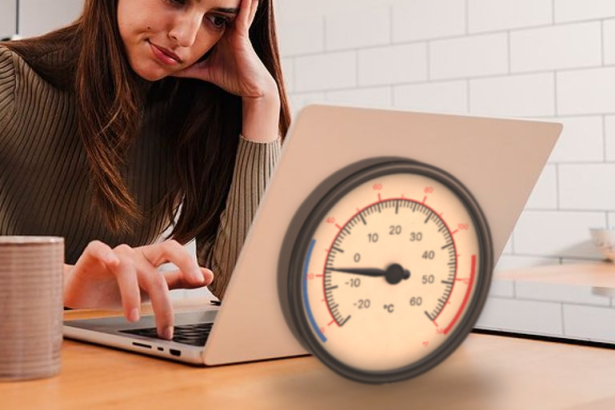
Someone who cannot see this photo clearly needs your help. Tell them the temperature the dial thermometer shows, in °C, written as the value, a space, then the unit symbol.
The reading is -5 °C
